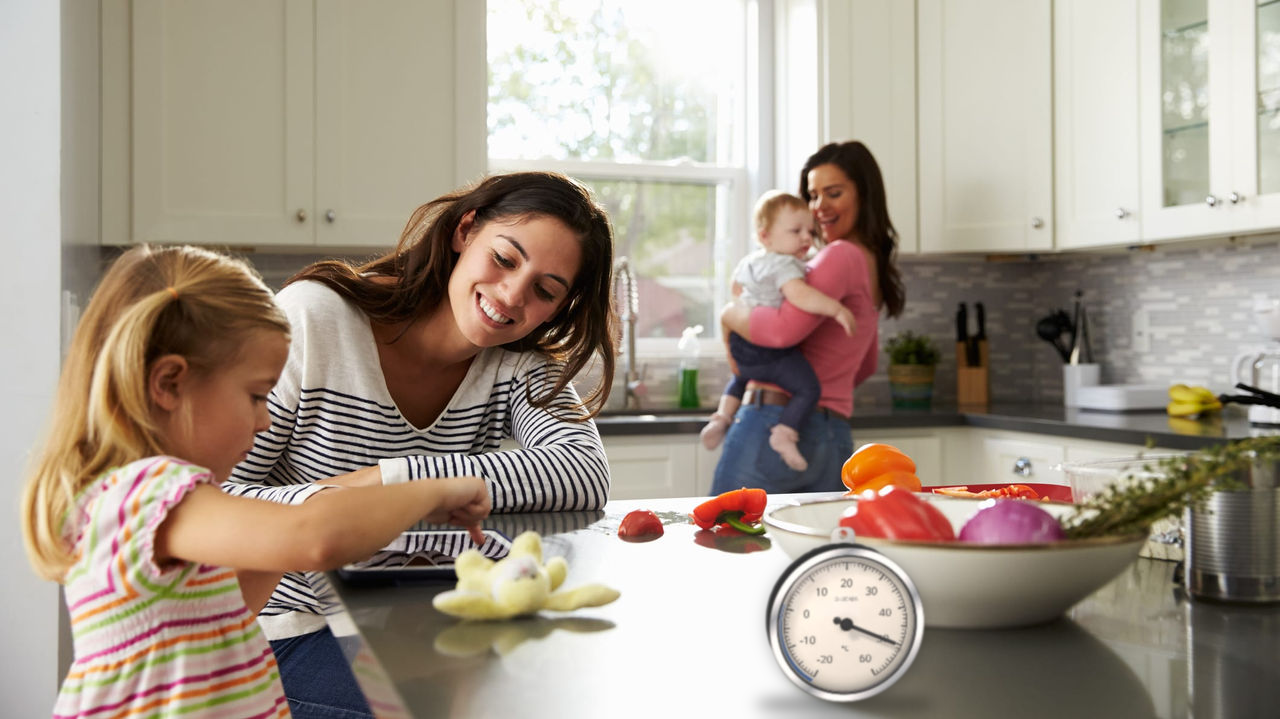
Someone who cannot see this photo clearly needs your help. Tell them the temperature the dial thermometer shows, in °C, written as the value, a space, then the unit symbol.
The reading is 50 °C
